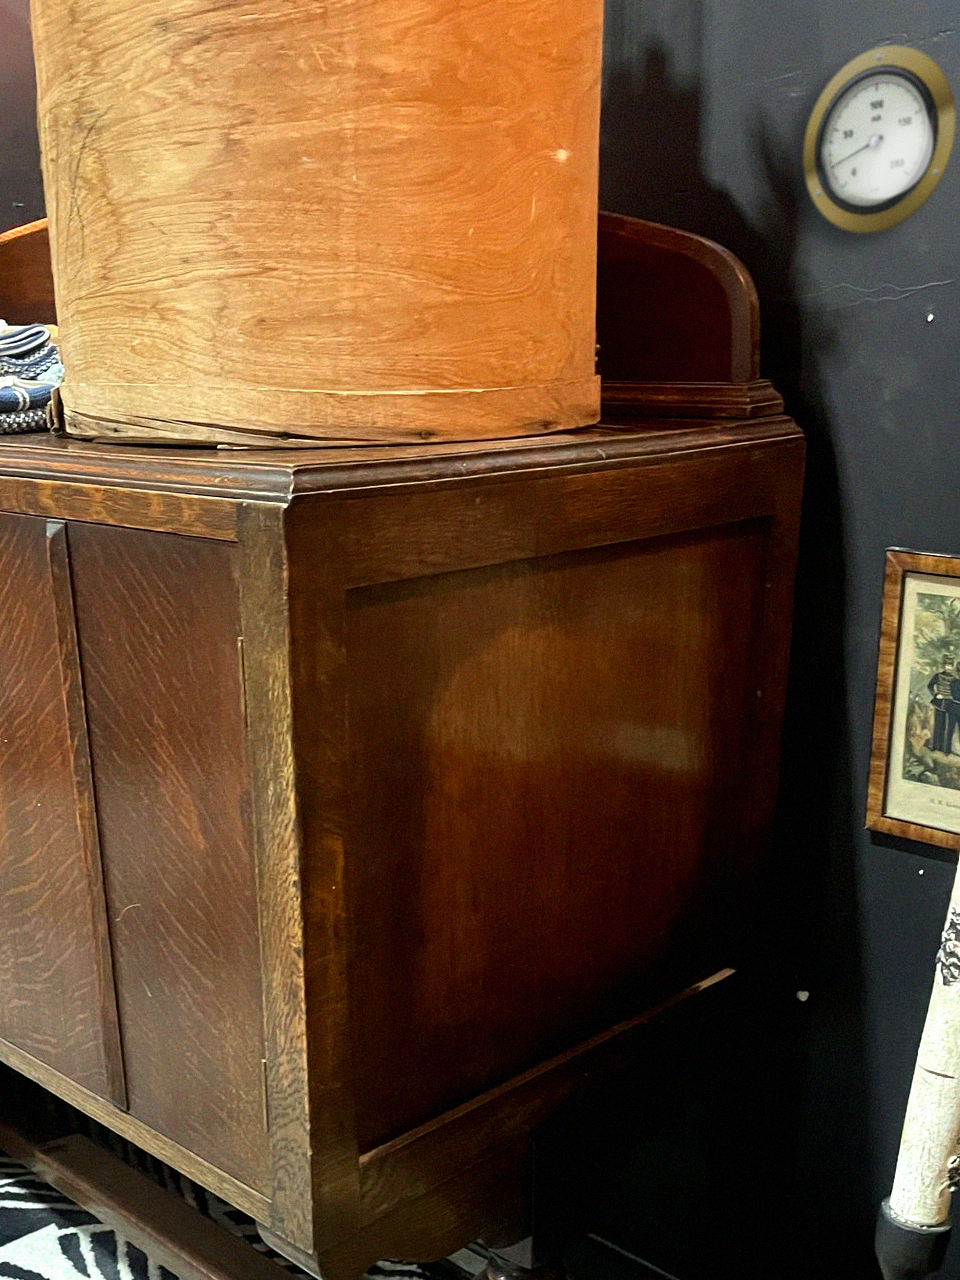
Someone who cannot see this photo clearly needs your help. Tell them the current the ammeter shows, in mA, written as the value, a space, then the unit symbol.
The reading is 20 mA
